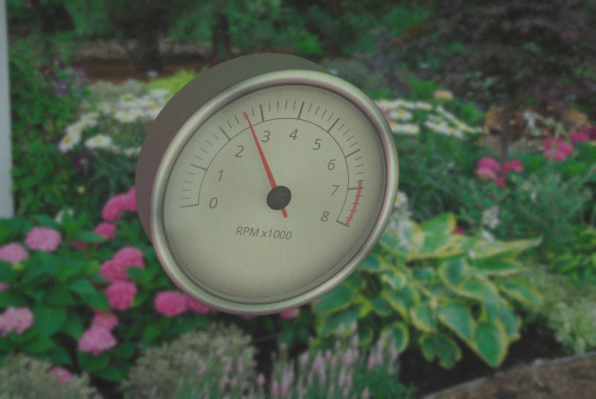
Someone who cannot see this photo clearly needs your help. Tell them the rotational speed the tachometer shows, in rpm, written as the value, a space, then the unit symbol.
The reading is 2600 rpm
